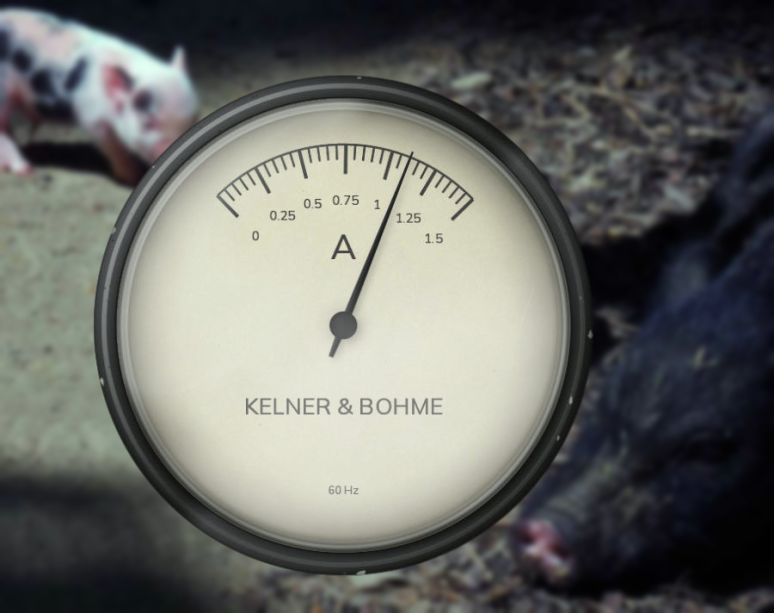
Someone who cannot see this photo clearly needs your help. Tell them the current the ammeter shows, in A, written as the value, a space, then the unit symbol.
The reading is 1.1 A
